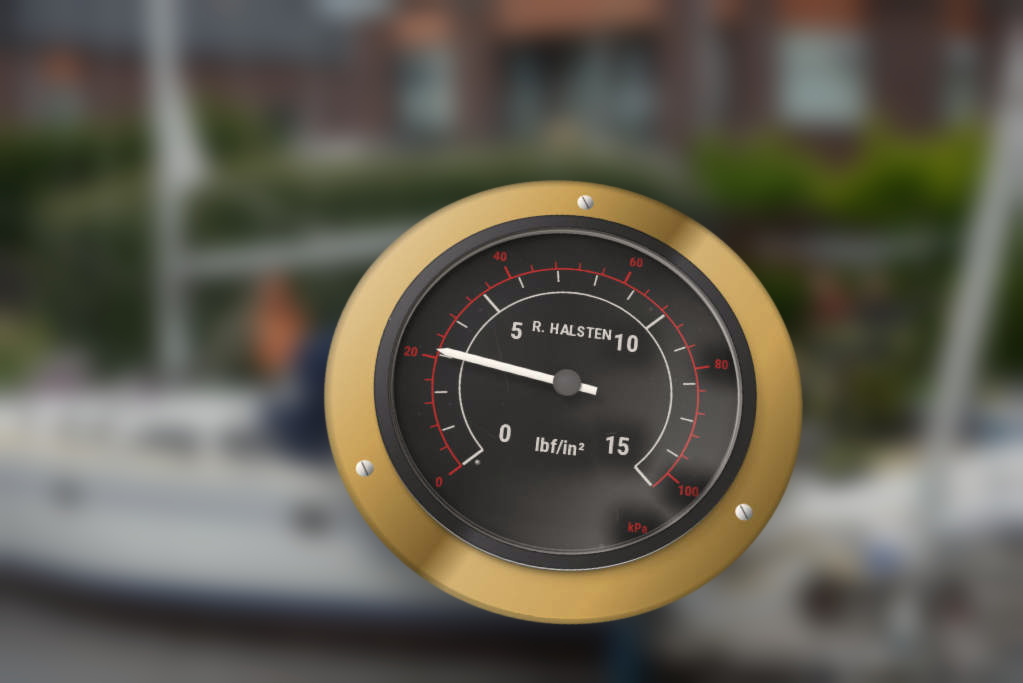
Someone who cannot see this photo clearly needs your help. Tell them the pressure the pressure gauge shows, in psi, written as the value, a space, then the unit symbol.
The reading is 3 psi
